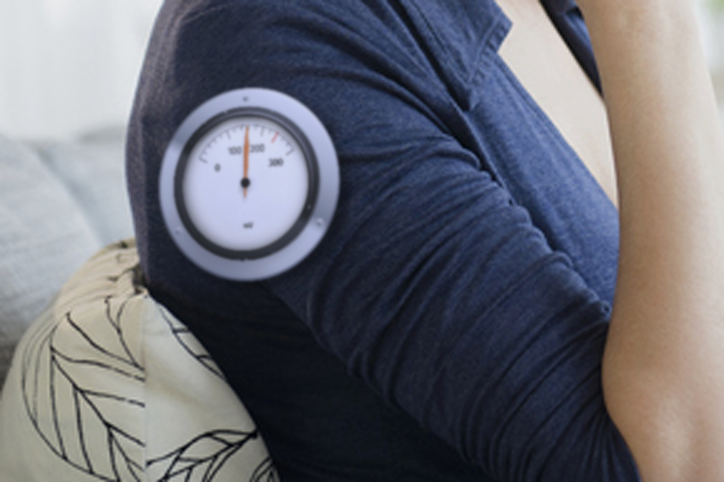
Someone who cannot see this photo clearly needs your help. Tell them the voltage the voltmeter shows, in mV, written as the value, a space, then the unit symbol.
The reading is 160 mV
